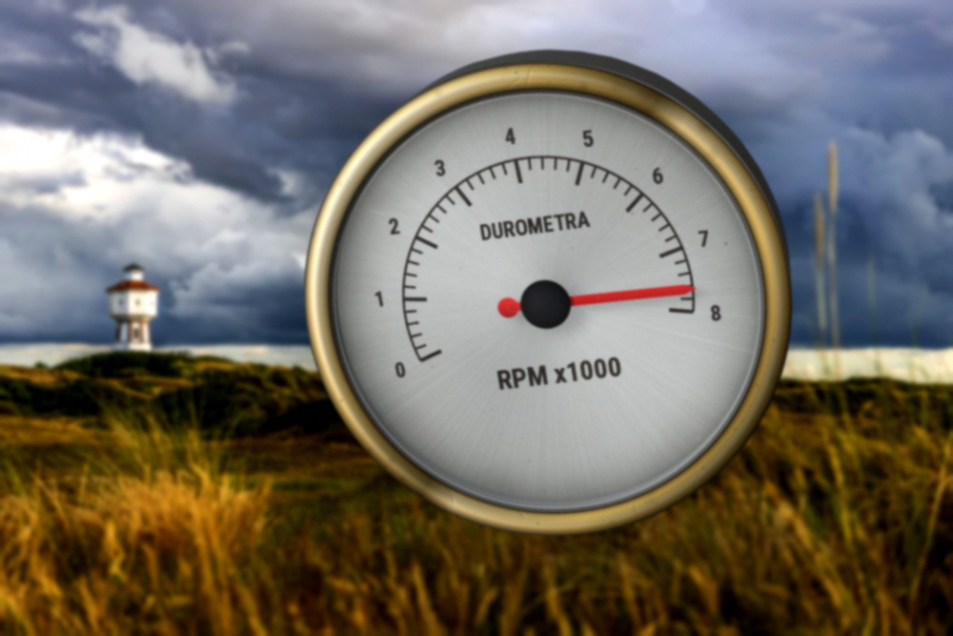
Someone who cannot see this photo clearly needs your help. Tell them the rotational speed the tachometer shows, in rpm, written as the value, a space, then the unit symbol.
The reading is 7600 rpm
